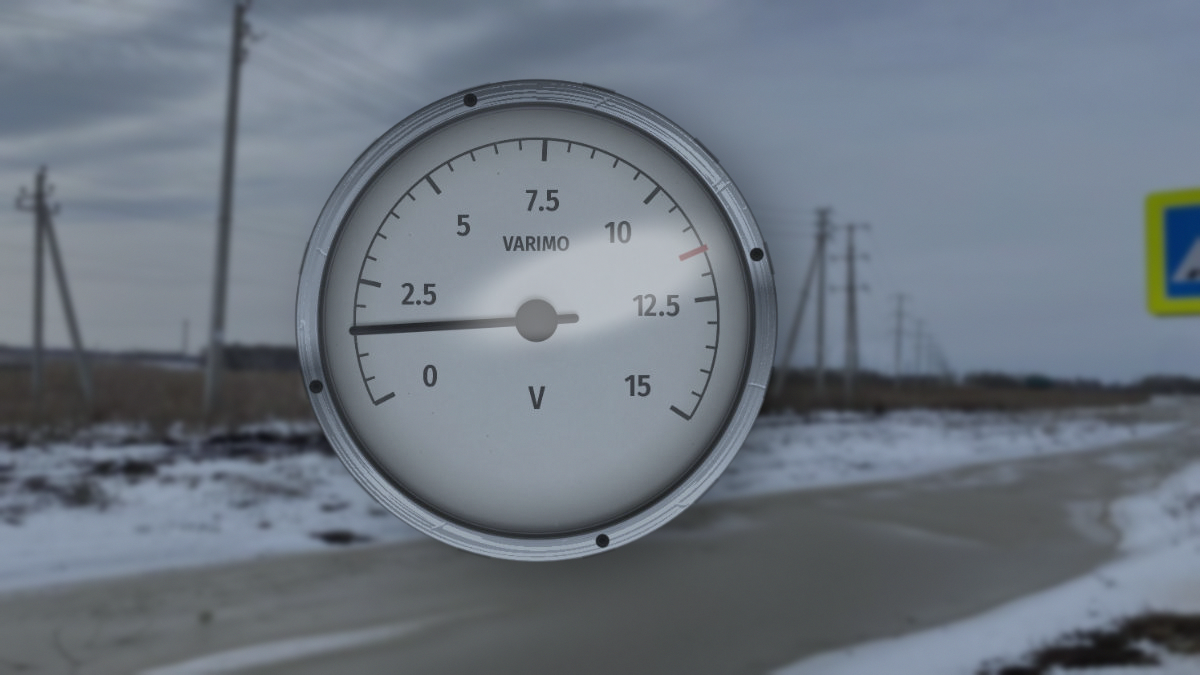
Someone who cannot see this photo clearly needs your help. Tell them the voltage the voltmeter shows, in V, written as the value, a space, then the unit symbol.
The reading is 1.5 V
